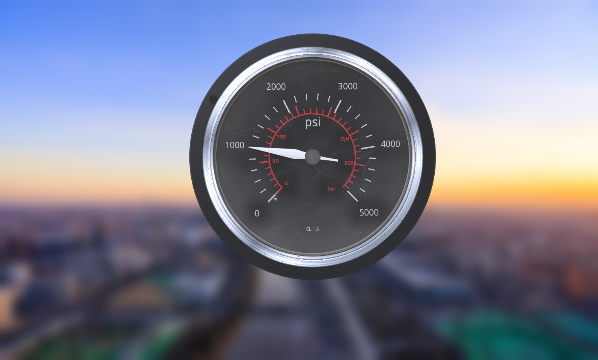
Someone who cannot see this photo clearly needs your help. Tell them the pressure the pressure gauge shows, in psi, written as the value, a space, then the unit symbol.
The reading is 1000 psi
